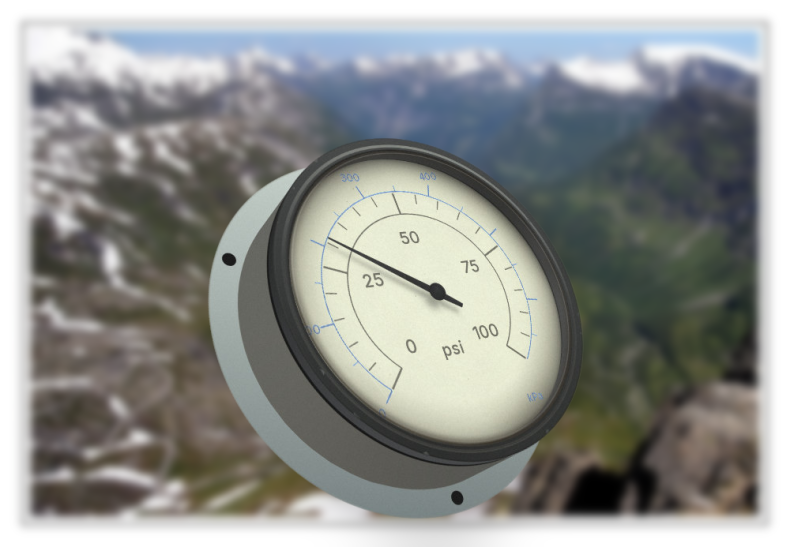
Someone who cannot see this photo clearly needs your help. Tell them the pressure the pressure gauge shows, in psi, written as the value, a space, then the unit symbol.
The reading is 30 psi
